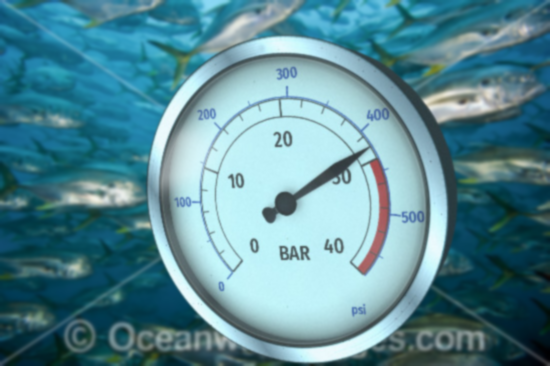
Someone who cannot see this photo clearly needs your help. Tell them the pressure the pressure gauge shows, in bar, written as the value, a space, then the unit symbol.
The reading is 29 bar
